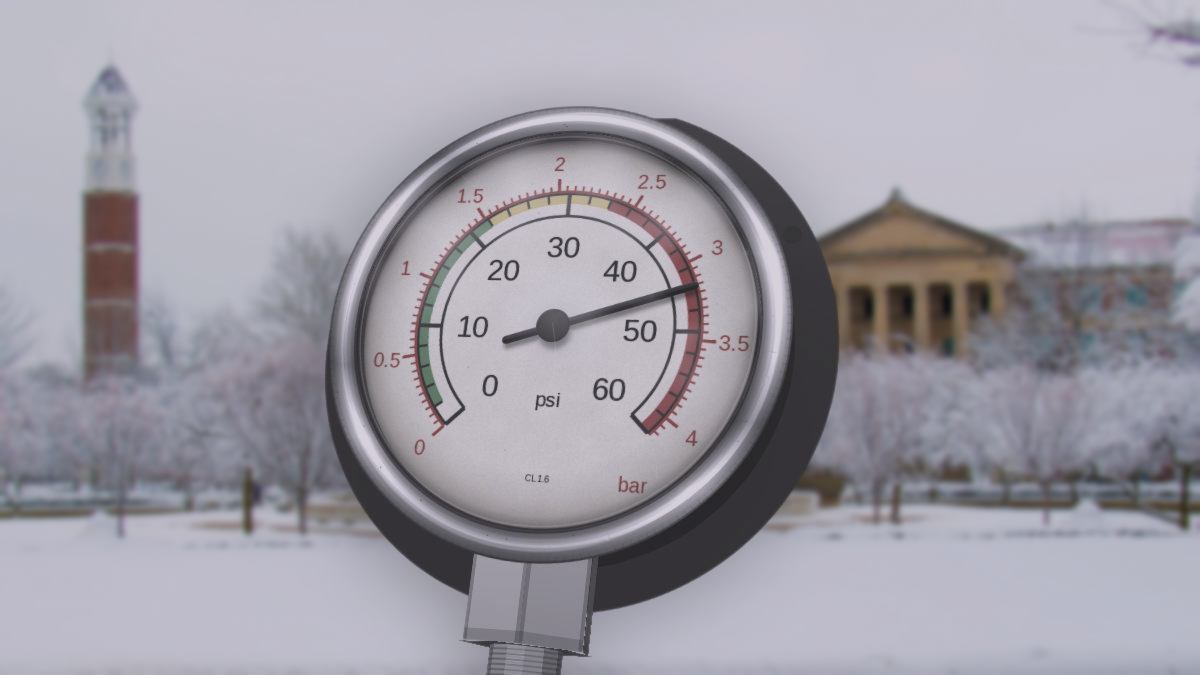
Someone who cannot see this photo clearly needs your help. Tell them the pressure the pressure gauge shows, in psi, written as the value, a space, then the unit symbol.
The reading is 46 psi
